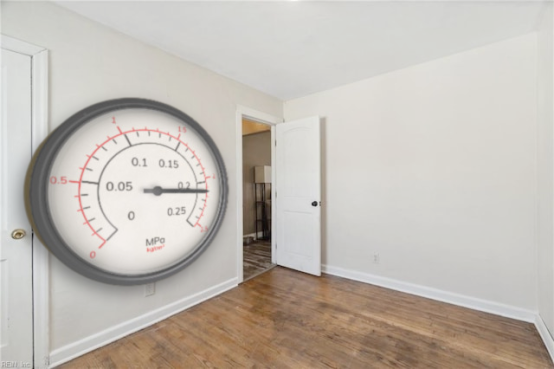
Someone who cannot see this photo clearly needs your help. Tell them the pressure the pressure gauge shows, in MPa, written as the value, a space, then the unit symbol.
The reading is 0.21 MPa
